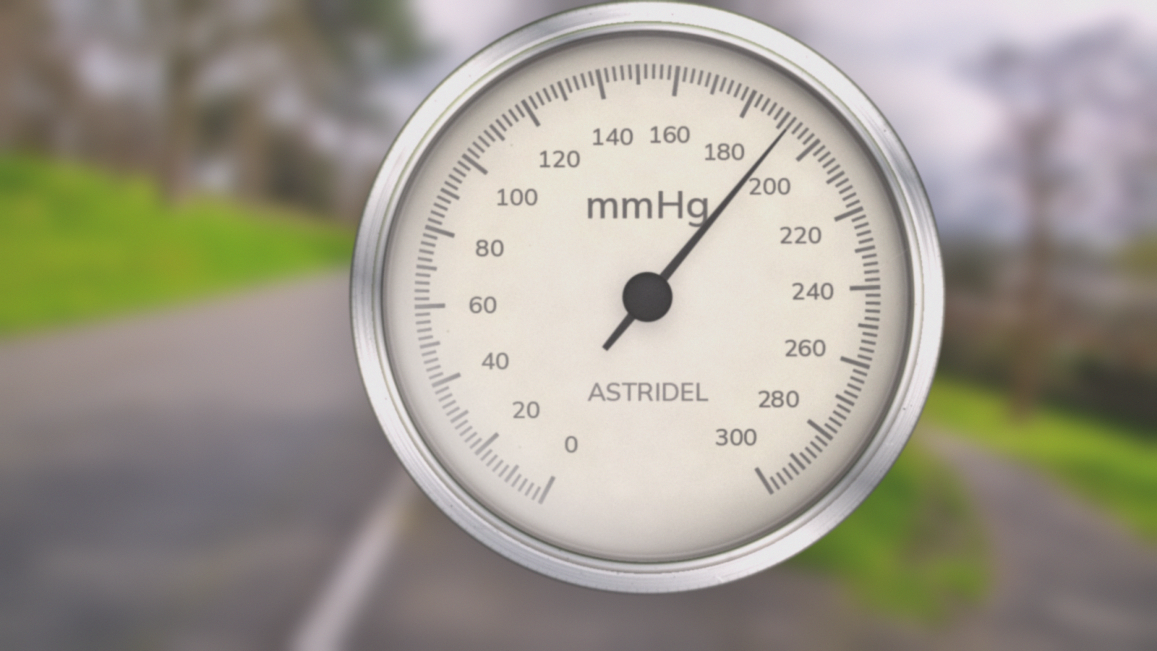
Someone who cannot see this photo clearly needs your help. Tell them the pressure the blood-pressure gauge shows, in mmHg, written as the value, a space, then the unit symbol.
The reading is 192 mmHg
